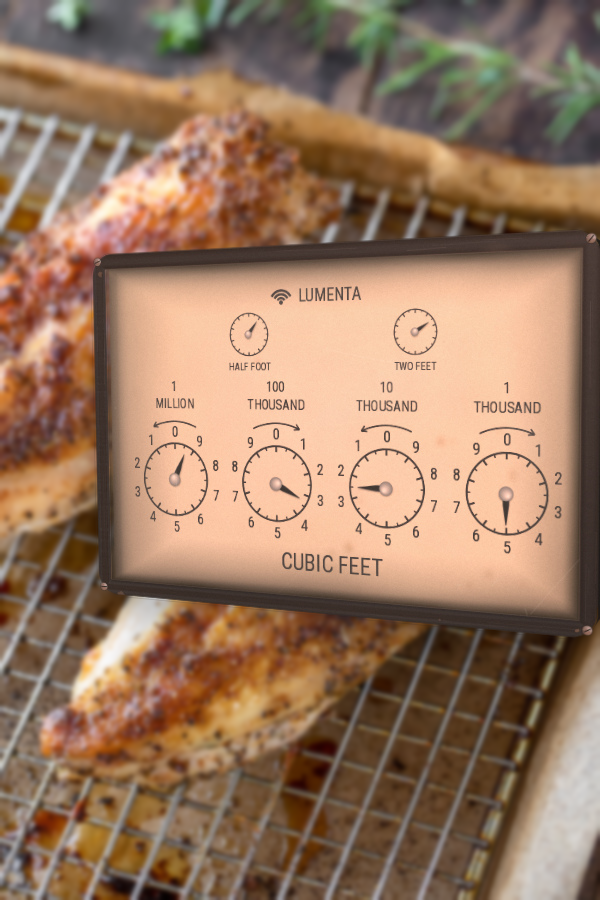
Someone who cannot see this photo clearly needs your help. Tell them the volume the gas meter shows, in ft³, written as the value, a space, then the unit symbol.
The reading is 932500 ft³
